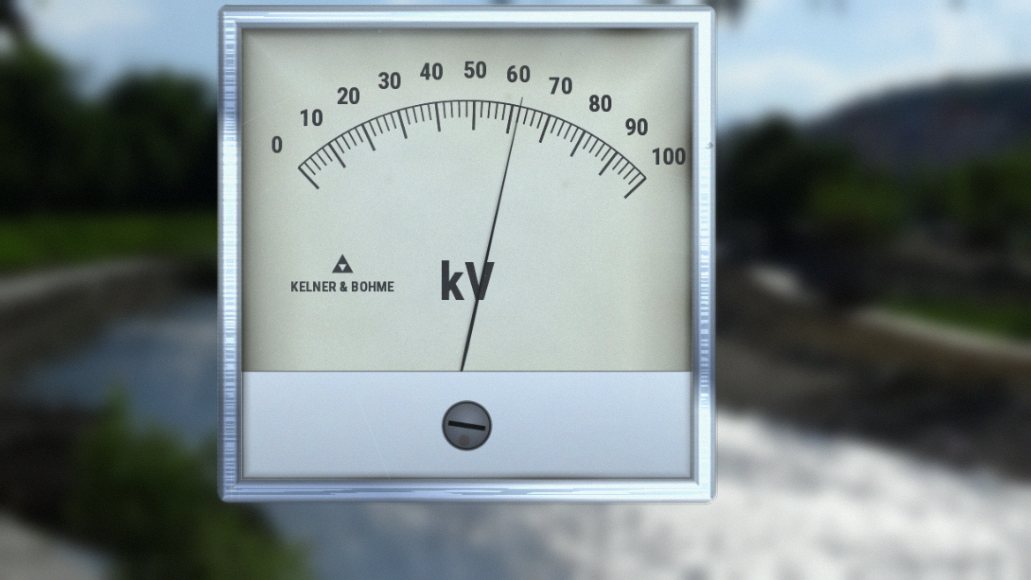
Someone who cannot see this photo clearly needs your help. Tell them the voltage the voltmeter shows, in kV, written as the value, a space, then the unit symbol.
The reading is 62 kV
